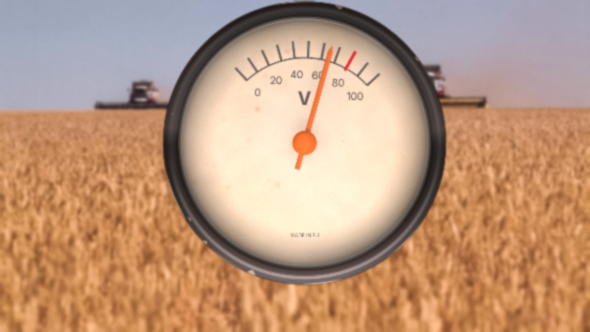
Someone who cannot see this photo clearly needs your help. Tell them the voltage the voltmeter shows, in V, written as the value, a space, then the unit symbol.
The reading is 65 V
